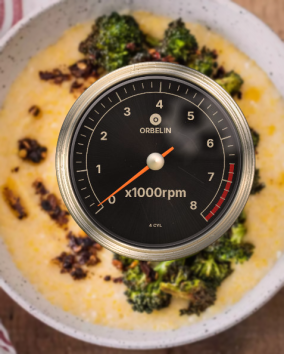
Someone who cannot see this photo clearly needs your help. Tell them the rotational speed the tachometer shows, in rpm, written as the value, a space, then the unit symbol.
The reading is 100 rpm
